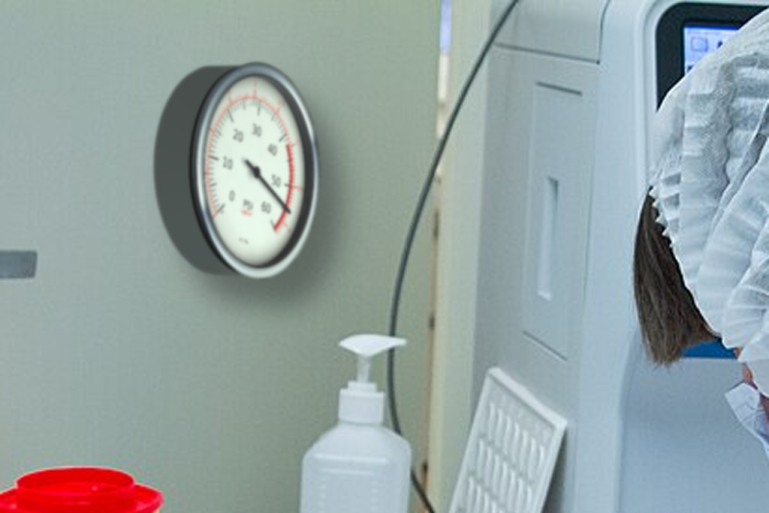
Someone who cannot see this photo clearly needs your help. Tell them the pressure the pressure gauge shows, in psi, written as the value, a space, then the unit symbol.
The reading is 55 psi
